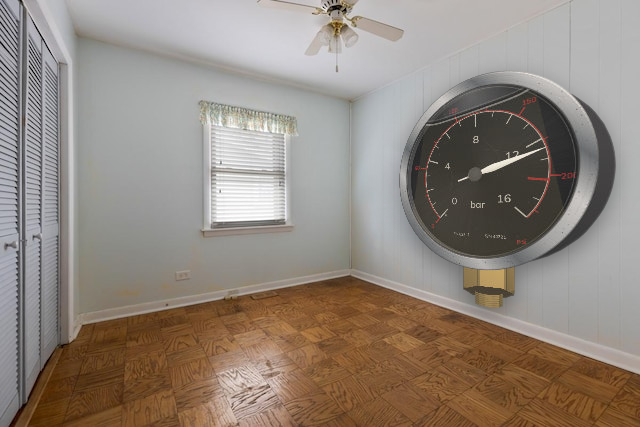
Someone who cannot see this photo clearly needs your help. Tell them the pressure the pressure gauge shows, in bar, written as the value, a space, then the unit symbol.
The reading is 12.5 bar
